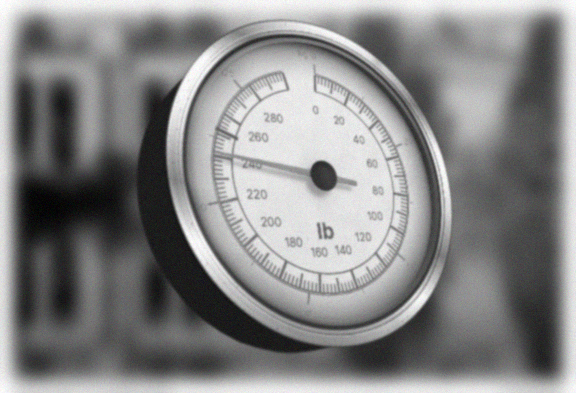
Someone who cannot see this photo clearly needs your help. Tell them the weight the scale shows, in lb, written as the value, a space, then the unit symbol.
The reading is 240 lb
